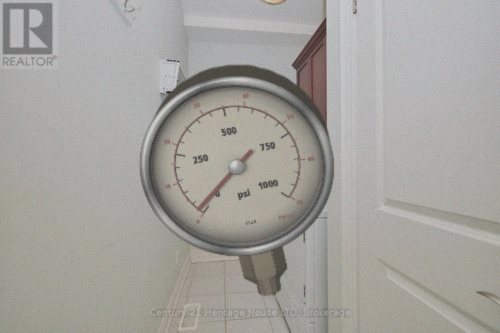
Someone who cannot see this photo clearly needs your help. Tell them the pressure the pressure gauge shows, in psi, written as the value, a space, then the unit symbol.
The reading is 25 psi
